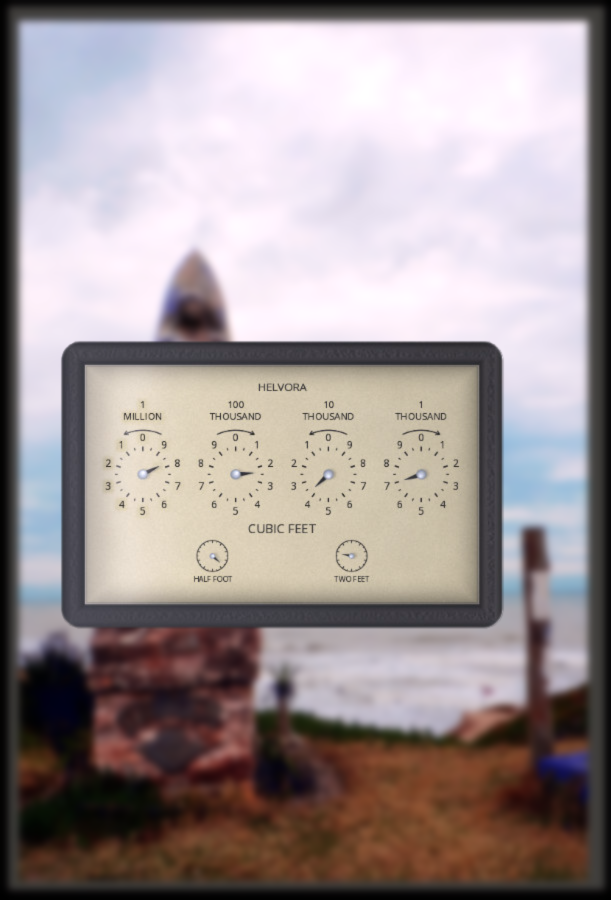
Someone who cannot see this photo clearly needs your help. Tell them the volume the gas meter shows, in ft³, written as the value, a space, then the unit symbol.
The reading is 823700 ft³
